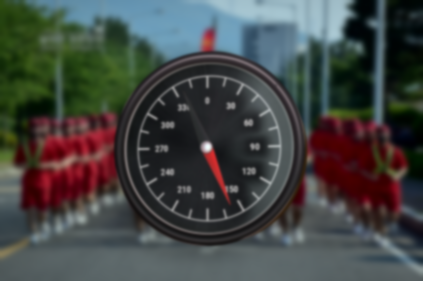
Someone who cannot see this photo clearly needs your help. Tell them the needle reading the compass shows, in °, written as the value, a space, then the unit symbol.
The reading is 157.5 °
